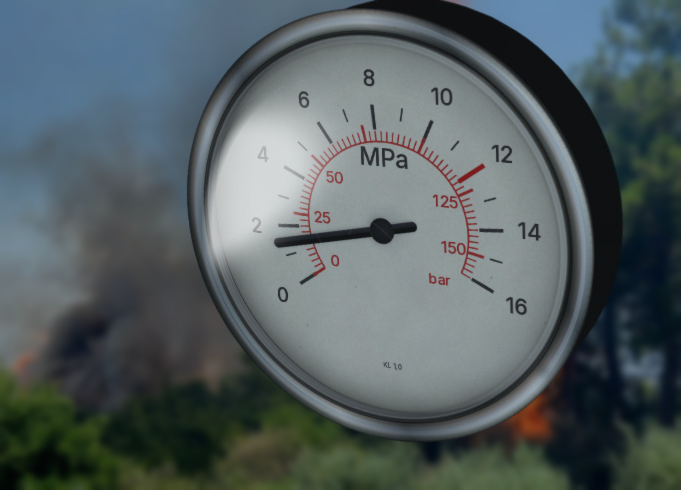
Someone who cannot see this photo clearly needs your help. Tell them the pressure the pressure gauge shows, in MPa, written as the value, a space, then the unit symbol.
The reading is 1.5 MPa
